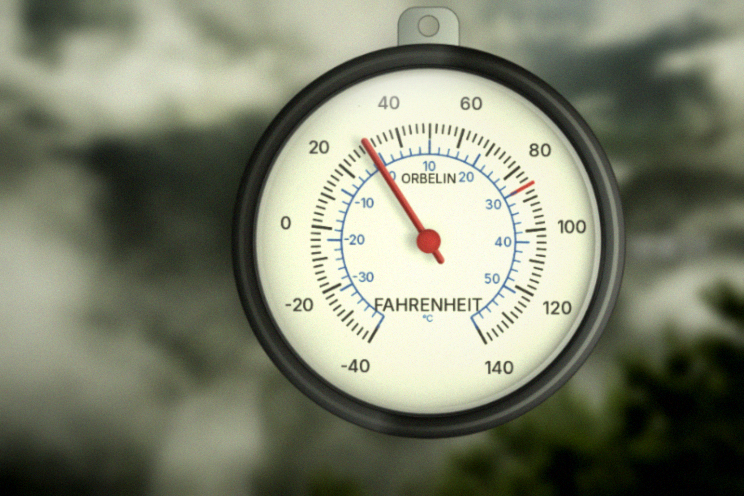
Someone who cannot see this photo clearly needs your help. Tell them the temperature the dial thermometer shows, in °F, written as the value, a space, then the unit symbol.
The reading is 30 °F
